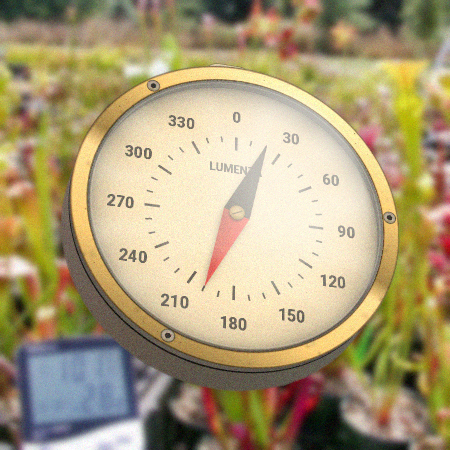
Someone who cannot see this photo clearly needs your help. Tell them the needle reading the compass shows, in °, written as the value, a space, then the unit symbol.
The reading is 200 °
